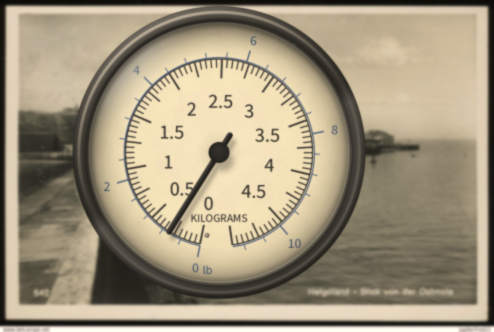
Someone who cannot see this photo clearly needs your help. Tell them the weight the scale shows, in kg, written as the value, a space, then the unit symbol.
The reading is 0.3 kg
